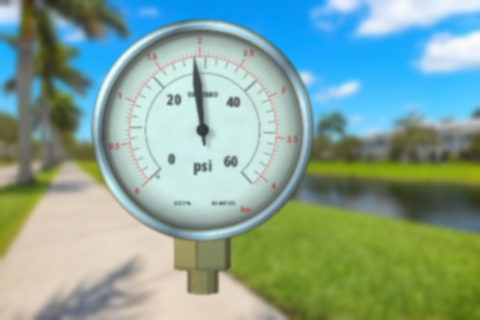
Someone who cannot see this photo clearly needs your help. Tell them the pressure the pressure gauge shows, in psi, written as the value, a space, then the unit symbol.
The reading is 28 psi
